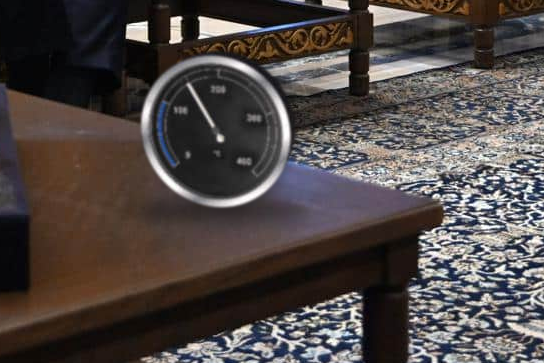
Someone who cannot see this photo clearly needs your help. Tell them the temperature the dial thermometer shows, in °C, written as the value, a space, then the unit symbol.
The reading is 150 °C
